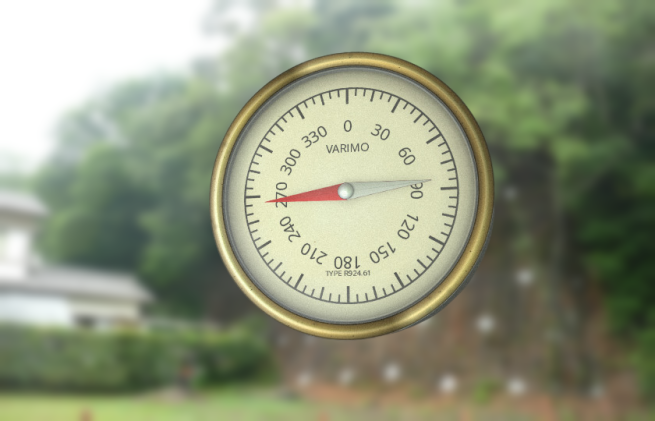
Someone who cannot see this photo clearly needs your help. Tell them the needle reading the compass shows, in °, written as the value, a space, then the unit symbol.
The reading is 265 °
